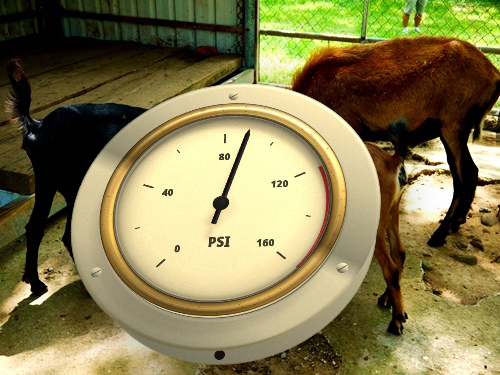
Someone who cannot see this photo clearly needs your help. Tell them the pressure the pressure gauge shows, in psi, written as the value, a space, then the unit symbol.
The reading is 90 psi
